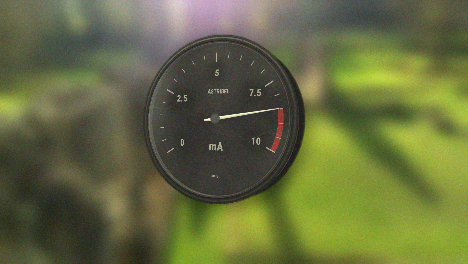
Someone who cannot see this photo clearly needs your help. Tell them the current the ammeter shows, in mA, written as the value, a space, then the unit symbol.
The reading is 8.5 mA
